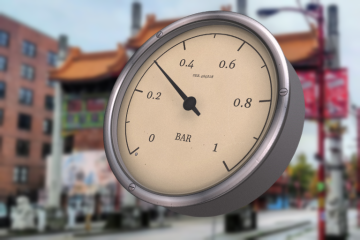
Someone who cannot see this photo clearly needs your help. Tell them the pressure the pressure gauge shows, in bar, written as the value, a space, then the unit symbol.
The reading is 0.3 bar
